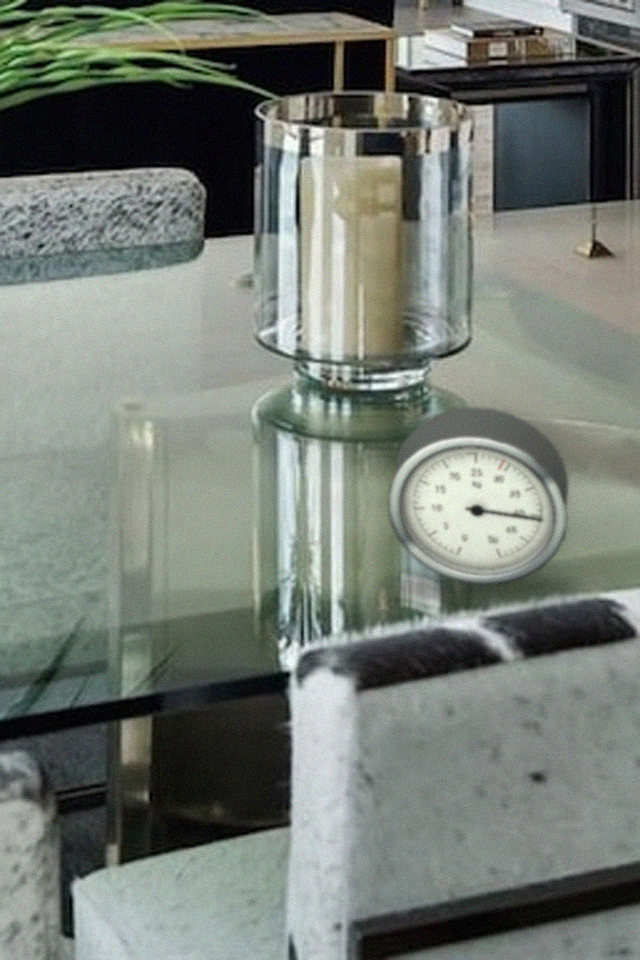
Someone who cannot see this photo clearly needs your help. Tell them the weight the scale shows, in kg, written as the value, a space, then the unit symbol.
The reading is 40 kg
